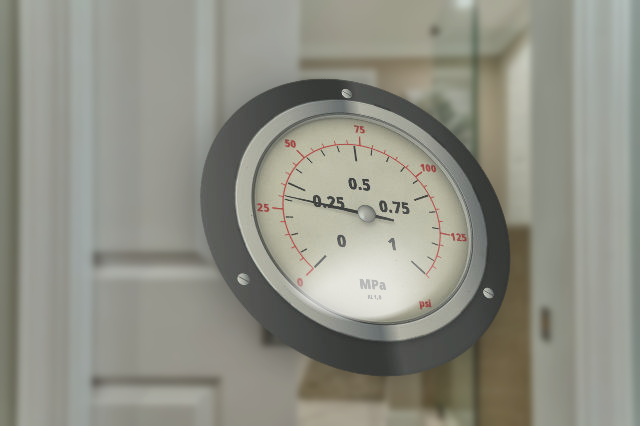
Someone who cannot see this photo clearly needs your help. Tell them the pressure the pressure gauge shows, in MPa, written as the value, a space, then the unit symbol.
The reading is 0.2 MPa
